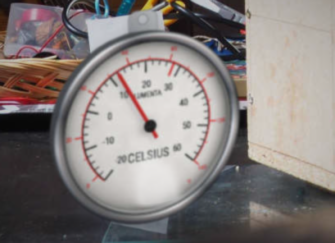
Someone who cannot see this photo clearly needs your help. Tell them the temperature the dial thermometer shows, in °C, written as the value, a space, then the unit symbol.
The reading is 12 °C
